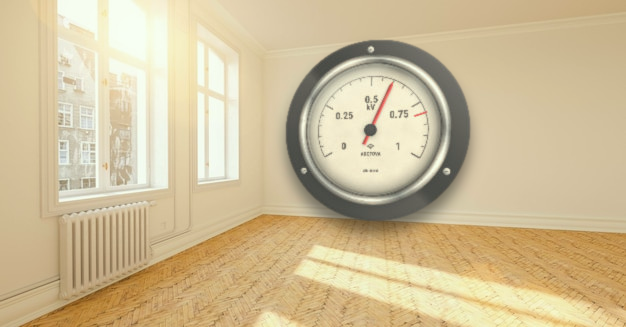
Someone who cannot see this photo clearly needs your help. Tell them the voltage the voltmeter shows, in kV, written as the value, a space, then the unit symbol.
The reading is 0.6 kV
